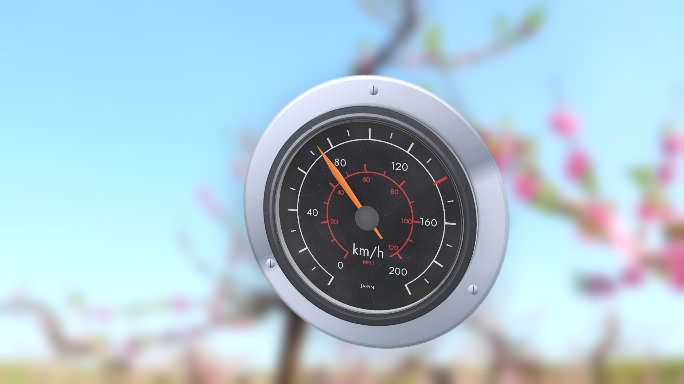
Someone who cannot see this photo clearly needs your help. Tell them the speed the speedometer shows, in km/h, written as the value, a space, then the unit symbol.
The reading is 75 km/h
